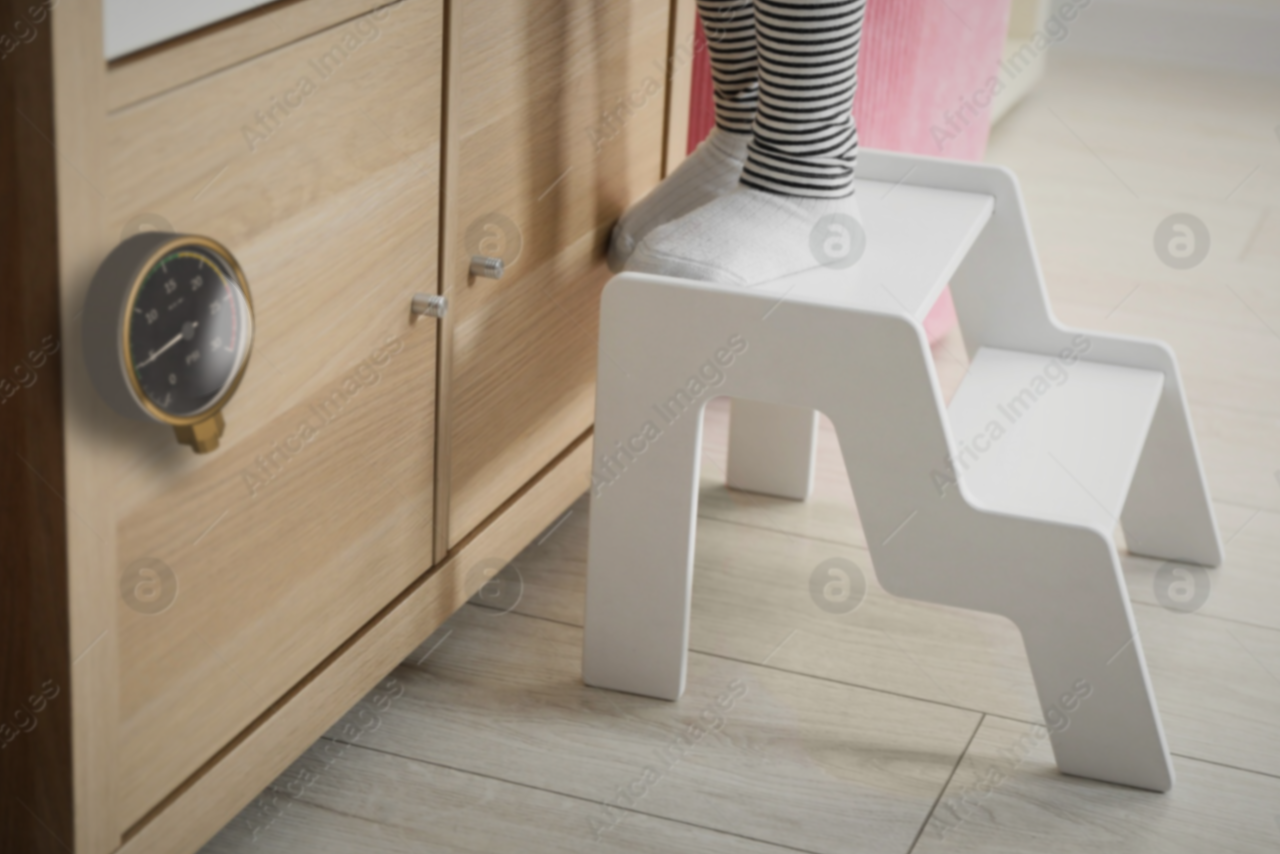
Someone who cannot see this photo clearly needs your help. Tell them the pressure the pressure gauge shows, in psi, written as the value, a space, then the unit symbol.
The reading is 5 psi
